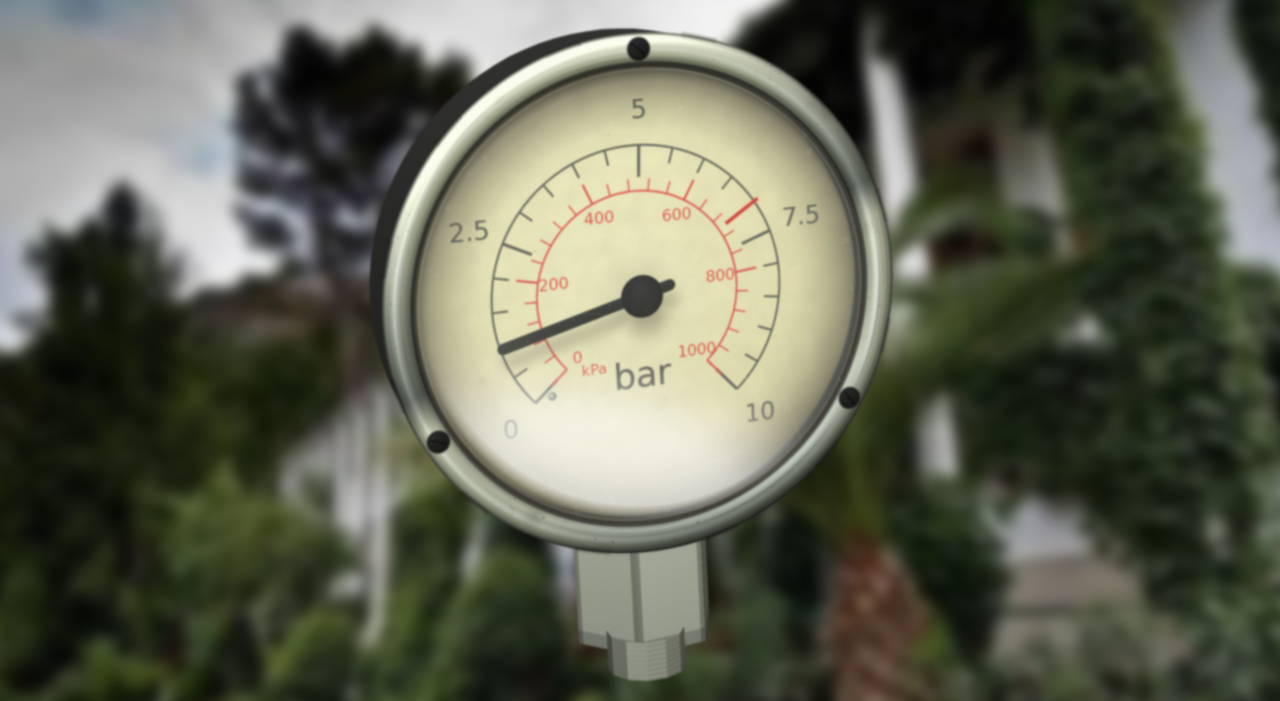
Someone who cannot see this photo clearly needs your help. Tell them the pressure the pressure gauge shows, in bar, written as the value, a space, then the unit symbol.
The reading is 1 bar
